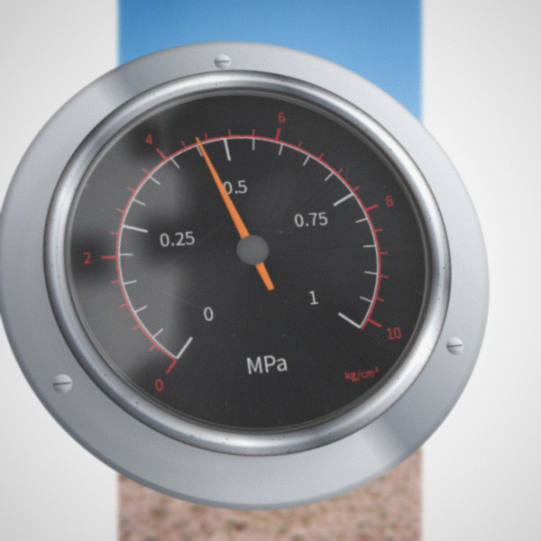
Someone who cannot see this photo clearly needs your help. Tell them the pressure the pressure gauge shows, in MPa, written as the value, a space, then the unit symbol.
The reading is 0.45 MPa
